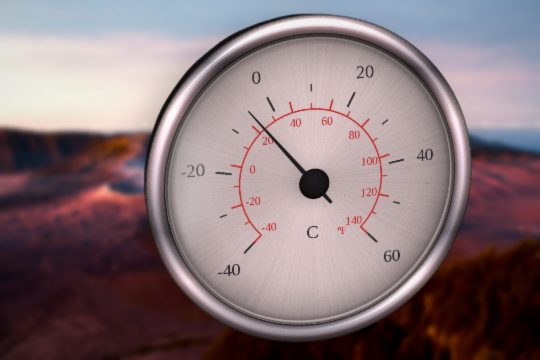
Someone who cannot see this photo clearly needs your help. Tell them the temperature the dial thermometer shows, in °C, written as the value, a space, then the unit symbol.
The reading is -5 °C
